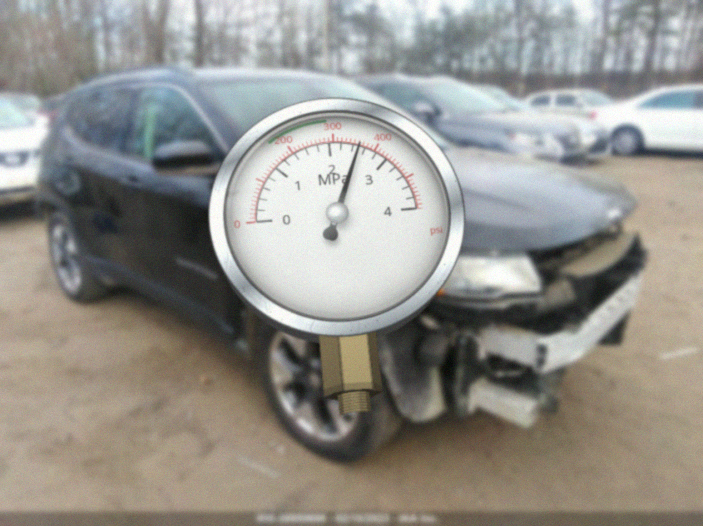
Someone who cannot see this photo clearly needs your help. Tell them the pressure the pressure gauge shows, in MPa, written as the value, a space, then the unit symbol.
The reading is 2.5 MPa
